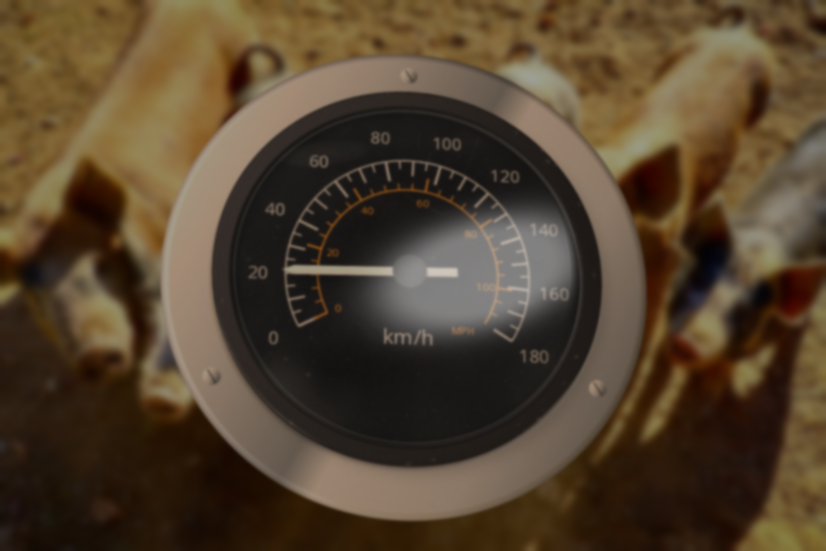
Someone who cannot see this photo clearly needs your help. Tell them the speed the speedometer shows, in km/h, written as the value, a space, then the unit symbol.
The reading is 20 km/h
